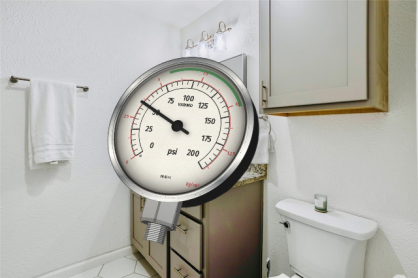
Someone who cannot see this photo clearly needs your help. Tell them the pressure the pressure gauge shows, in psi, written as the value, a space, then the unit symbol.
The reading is 50 psi
